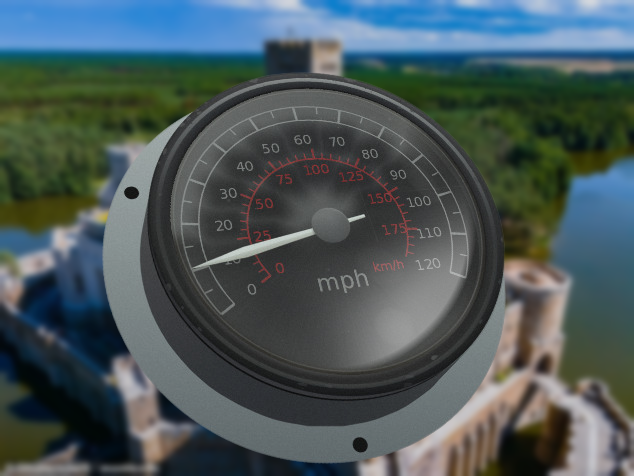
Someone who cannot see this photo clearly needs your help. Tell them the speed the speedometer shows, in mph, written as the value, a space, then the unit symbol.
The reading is 10 mph
